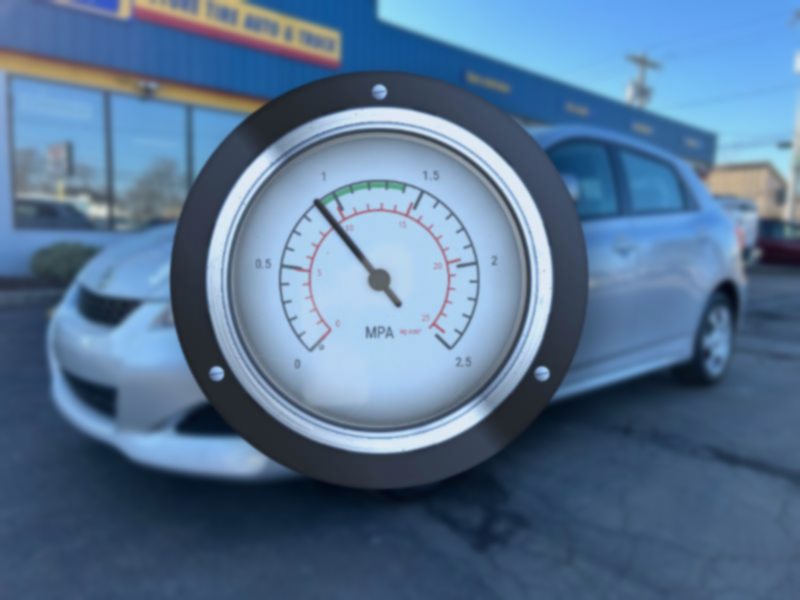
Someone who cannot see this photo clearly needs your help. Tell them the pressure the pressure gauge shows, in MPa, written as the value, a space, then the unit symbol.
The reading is 0.9 MPa
